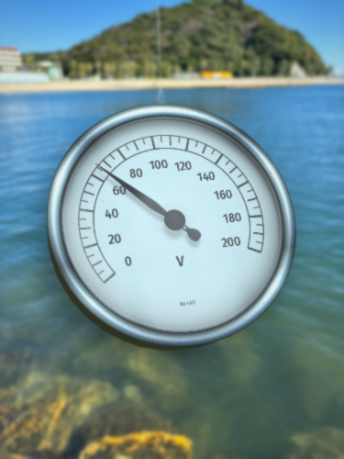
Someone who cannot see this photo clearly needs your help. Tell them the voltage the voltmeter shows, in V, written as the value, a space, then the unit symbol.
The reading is 65 V
